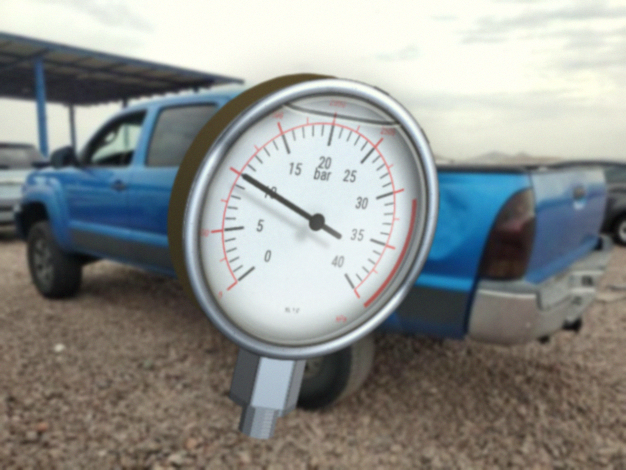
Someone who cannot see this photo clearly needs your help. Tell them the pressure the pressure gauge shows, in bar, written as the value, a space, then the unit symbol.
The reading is 10 bar
